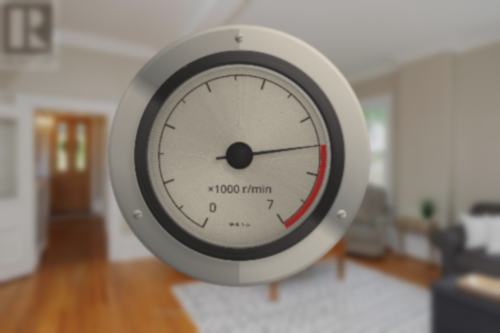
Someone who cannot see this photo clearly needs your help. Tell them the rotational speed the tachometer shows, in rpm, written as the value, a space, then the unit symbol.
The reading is 5500 rpm
